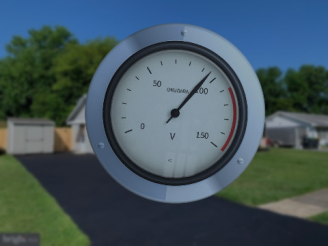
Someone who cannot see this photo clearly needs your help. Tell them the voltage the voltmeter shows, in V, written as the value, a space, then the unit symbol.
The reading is 95 V
